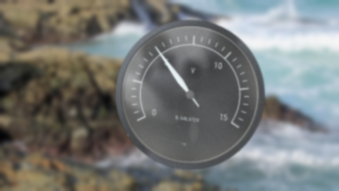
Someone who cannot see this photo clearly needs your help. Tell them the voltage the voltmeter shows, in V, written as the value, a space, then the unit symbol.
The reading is 5 V
